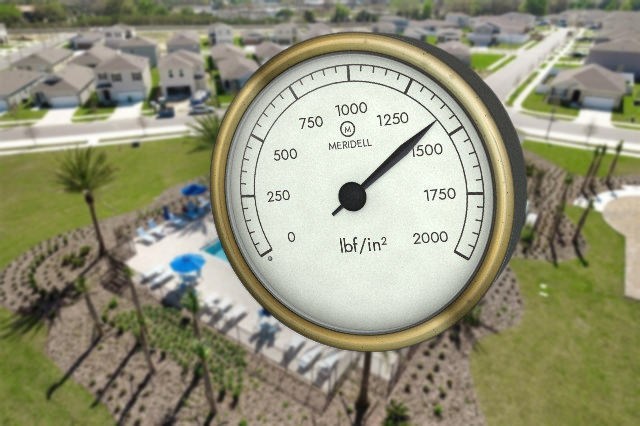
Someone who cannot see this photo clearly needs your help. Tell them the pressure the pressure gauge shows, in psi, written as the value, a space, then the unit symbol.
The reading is 1425 psi
